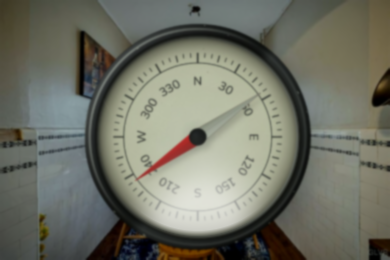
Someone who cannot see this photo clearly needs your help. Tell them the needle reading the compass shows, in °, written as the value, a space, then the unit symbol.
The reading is 235 °
